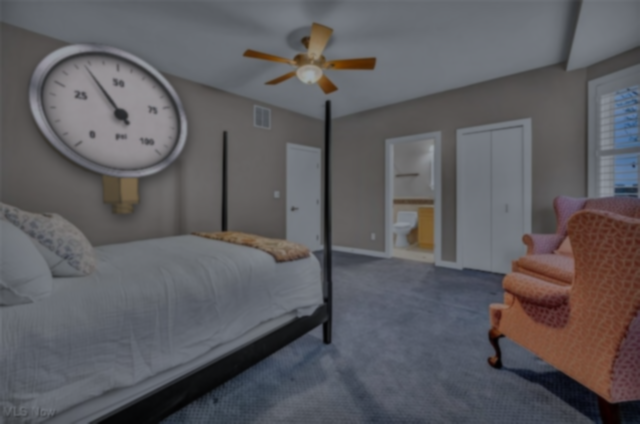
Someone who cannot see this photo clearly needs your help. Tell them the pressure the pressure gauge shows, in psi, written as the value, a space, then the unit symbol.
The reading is 37.5 psi
